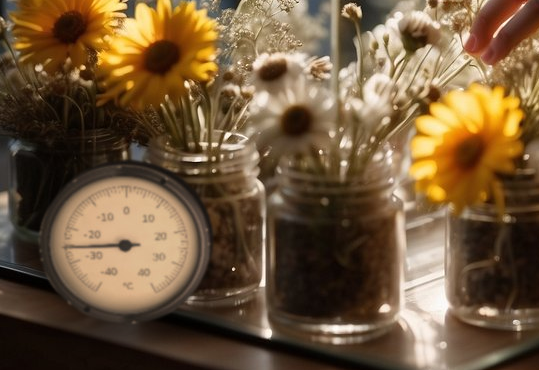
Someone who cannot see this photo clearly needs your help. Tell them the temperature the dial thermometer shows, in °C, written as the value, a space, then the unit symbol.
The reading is -25 °C
